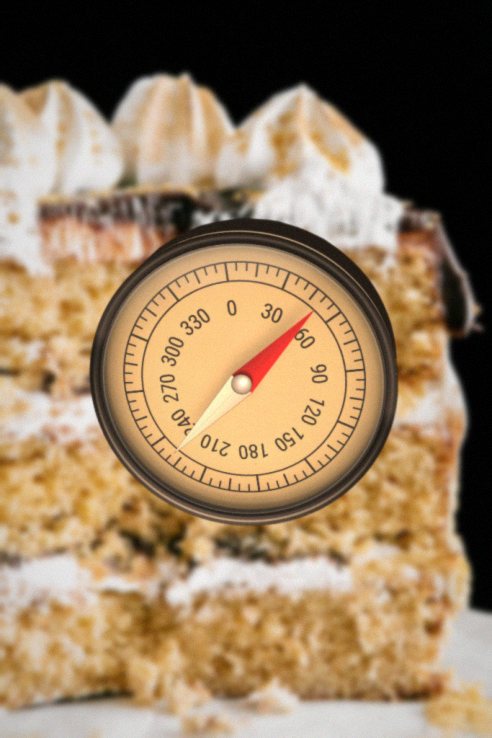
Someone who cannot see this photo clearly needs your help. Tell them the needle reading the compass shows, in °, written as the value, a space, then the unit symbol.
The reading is 50 °
